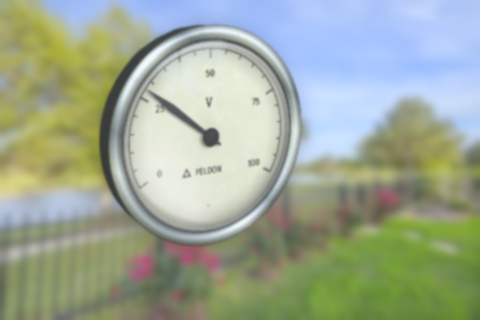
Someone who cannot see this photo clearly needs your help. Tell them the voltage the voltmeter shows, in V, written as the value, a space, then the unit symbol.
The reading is 27.5 V
